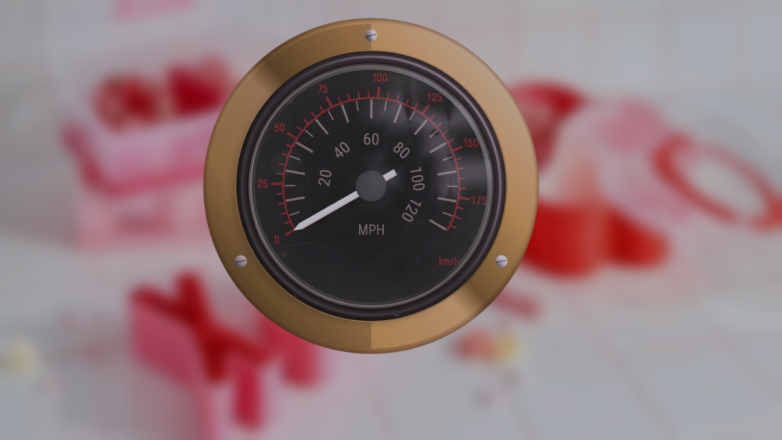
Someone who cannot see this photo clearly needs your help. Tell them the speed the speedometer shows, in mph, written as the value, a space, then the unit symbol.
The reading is 0 mph
